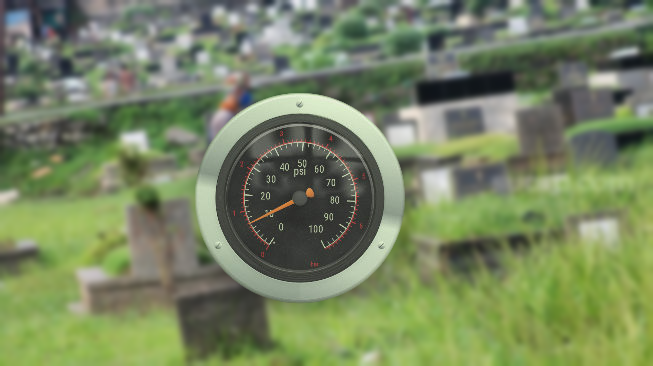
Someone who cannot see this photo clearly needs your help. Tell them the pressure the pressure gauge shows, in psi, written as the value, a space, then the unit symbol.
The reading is 10 psi
